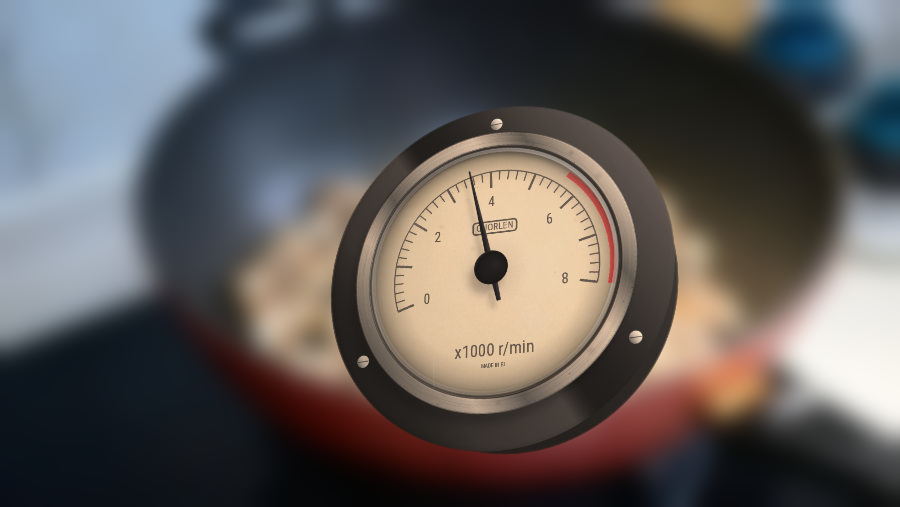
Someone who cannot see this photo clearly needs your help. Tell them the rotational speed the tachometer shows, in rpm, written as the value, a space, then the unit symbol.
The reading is 3600 rpm
